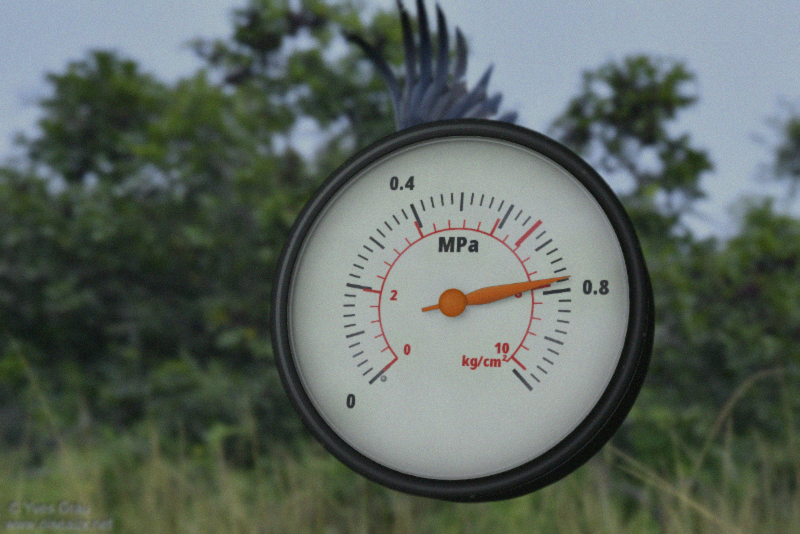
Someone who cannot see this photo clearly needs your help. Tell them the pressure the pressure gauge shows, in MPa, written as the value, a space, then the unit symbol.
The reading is 0.78 MPa
